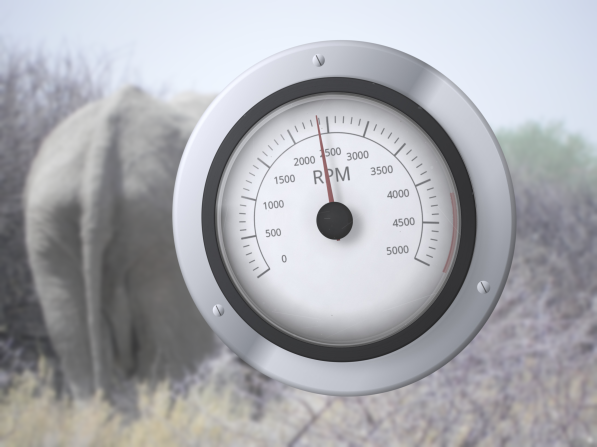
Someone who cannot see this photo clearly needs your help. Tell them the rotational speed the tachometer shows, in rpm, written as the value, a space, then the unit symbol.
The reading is 2400 rpm
